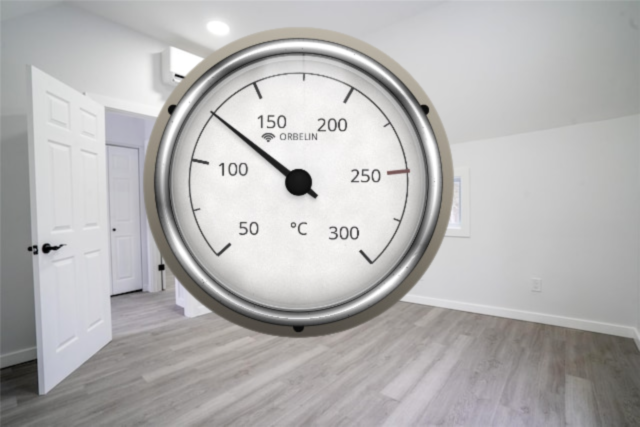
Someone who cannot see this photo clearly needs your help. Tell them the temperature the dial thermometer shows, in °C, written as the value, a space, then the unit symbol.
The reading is 125 °C
